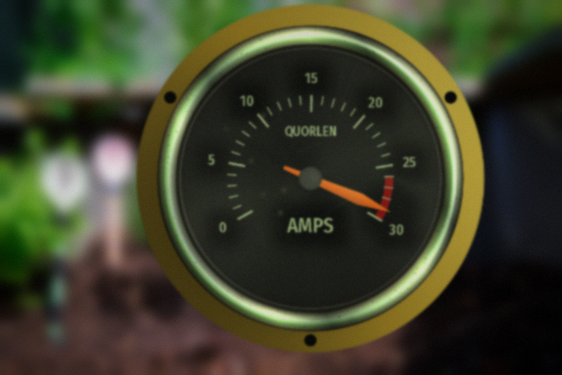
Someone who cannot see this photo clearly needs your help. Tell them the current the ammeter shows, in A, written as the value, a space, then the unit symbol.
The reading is 29 A
